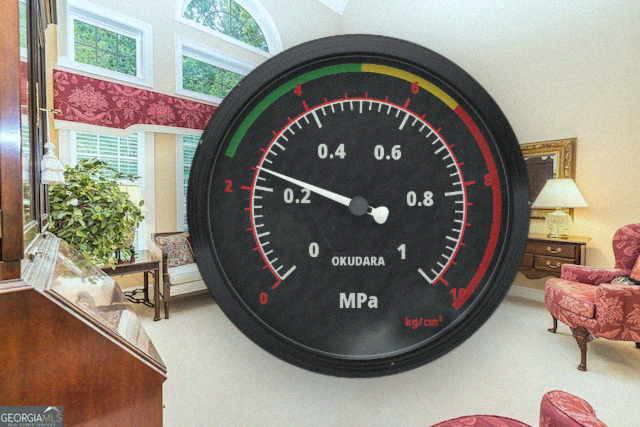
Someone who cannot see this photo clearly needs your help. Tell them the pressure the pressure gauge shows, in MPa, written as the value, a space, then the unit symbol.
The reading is 0.24 MPa
